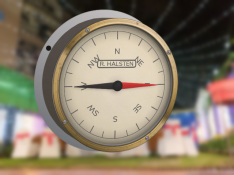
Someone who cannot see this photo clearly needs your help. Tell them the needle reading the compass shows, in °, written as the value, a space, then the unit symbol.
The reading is 90 °
